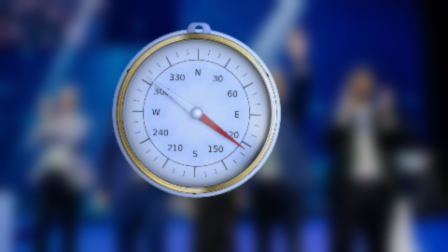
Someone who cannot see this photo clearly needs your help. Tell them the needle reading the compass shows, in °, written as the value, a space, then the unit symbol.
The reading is 125 °
